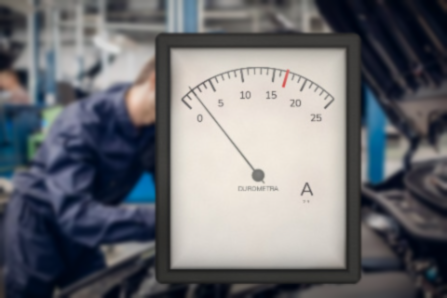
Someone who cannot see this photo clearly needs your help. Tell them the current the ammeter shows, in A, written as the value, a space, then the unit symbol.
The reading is 2 A
